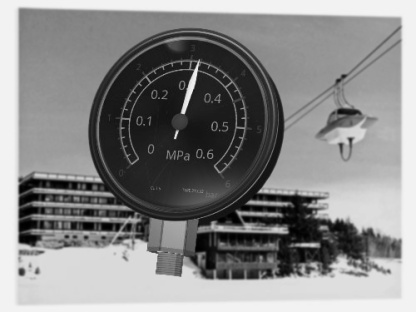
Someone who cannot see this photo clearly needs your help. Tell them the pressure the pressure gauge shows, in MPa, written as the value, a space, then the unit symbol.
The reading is 0.32 MPa
